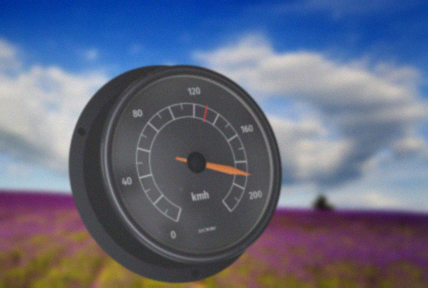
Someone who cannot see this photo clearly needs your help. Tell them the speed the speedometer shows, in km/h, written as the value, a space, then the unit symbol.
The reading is 190 km/h
